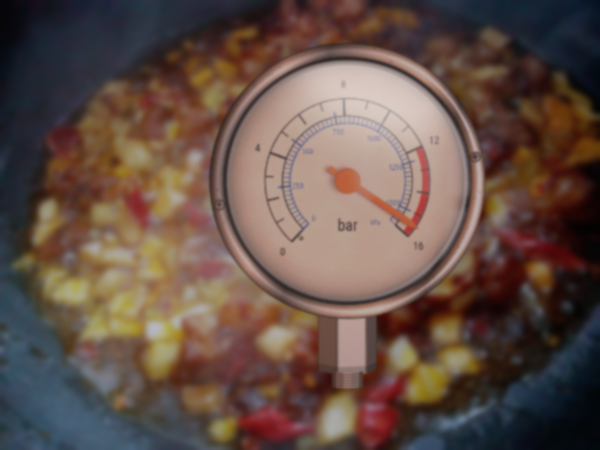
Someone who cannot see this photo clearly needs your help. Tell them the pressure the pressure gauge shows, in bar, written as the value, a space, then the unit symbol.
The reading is 15.5 bar
